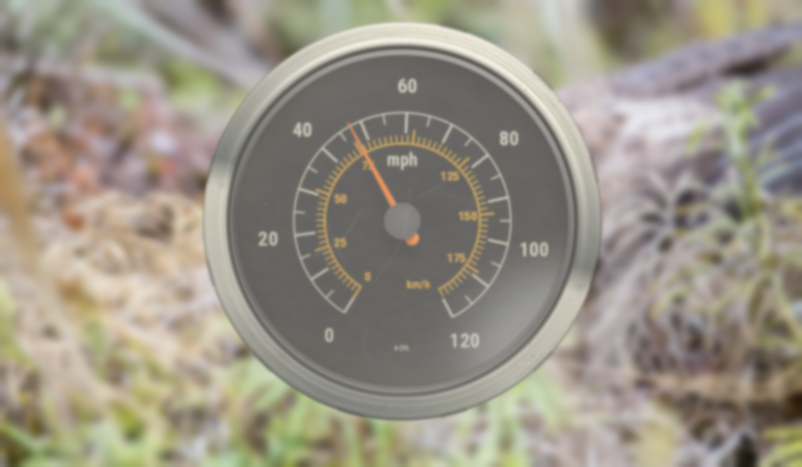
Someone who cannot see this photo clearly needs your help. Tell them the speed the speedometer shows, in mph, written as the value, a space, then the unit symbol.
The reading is 47.5 mph
